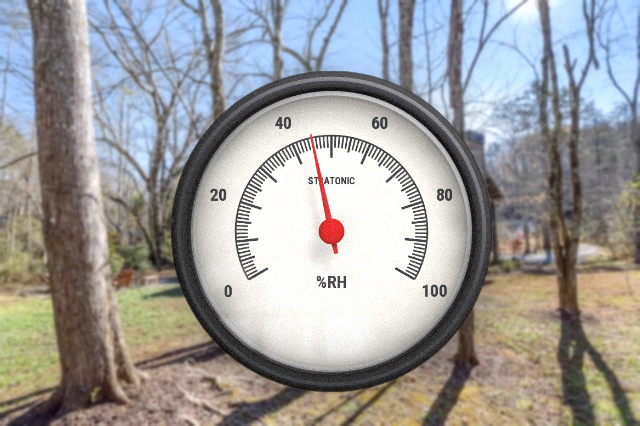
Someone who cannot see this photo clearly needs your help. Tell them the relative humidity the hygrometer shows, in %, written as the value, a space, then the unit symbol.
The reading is 45 %
